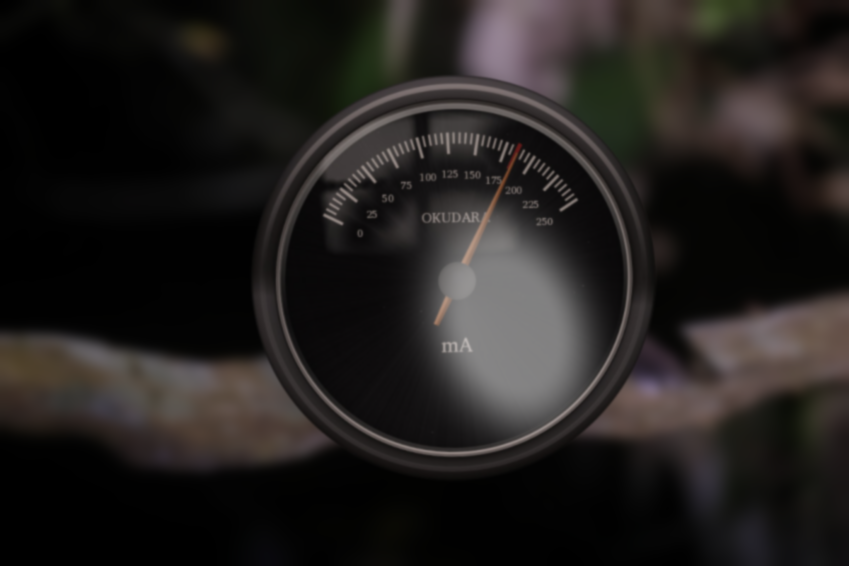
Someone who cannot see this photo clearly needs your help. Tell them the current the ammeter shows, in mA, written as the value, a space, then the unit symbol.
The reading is 185 mA
